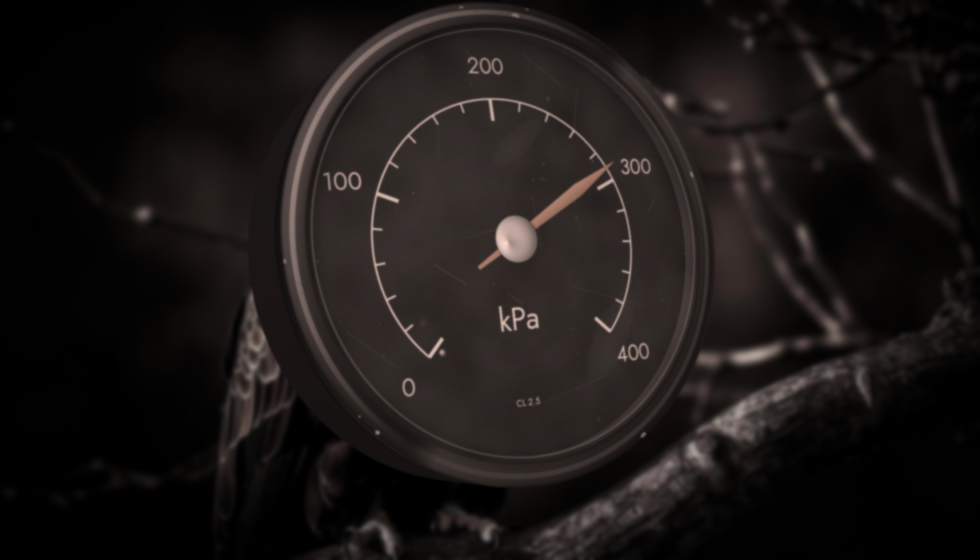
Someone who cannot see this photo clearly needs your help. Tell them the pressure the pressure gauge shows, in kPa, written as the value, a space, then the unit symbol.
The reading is 290 kPa
